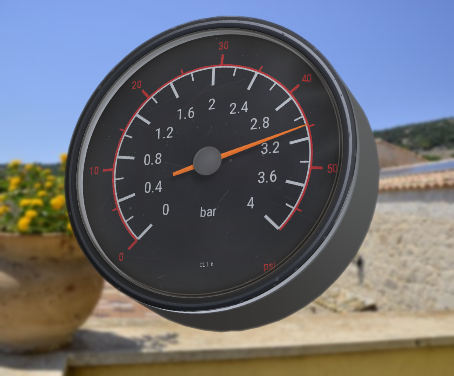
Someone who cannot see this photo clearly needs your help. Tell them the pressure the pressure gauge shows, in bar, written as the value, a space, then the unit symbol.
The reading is 3.1 bar
